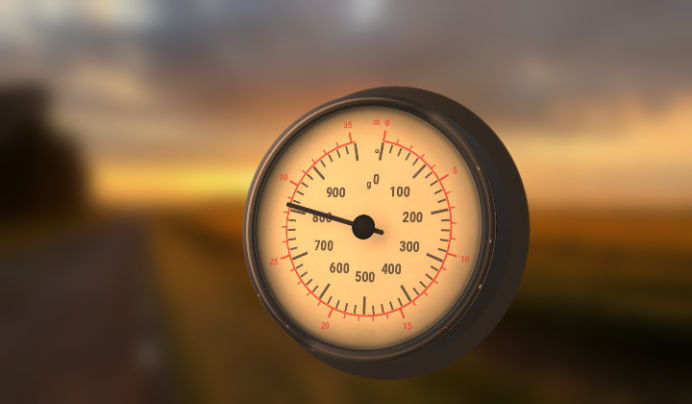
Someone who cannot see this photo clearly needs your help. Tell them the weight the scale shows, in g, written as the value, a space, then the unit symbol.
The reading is 810 g
